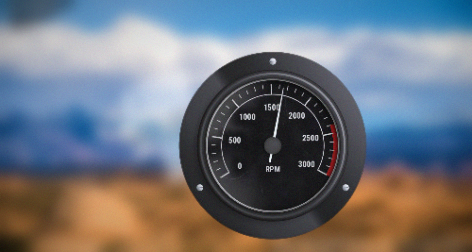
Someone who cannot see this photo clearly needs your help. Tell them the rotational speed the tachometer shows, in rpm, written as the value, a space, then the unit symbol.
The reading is 1650 rpm
